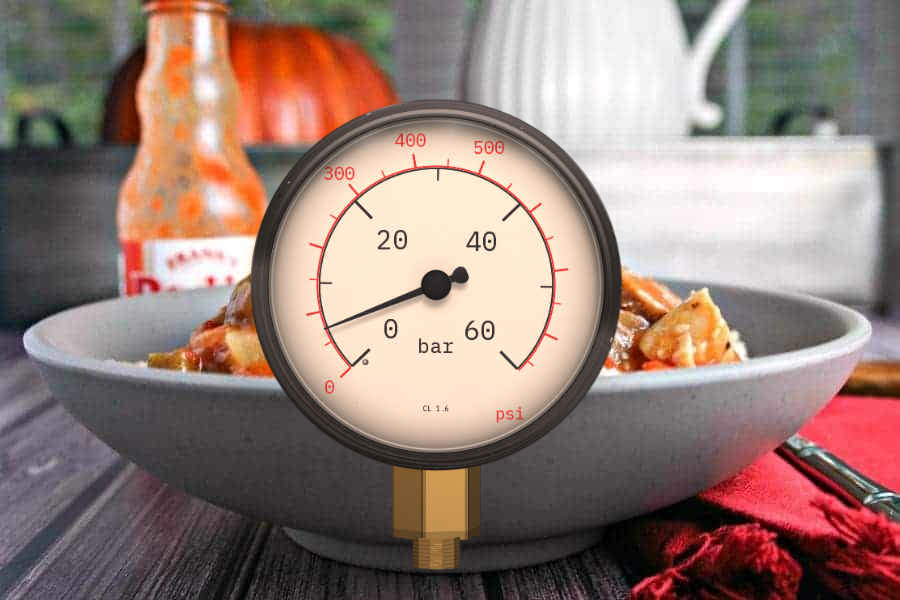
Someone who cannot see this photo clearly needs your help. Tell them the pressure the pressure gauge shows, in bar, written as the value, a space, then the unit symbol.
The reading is 5 bar
